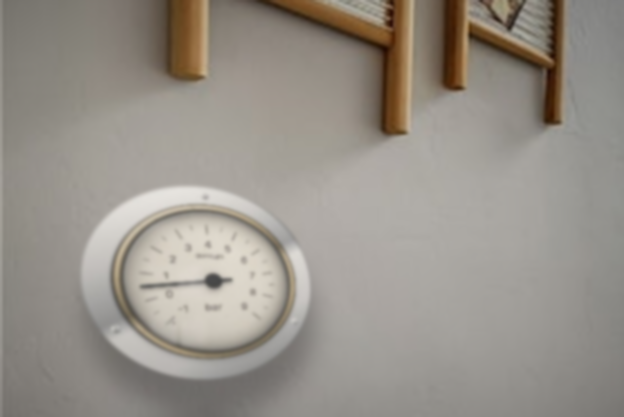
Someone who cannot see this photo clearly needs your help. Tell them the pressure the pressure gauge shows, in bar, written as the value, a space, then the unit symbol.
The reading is 0.5 bar
